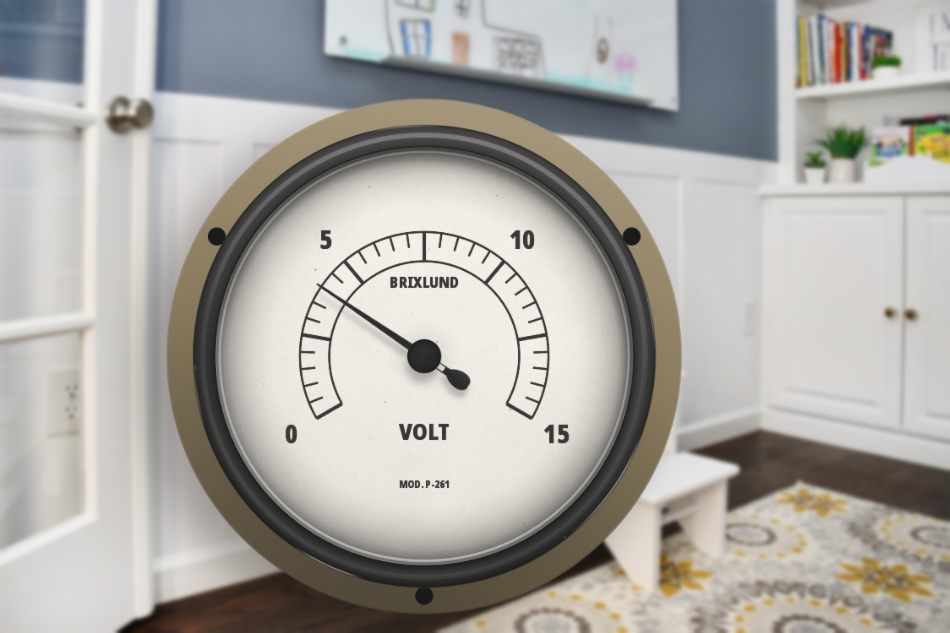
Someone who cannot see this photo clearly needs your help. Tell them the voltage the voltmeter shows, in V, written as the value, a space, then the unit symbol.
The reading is 4 V
